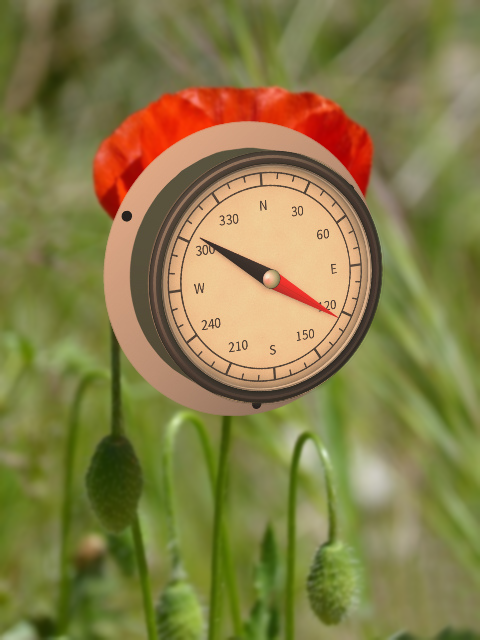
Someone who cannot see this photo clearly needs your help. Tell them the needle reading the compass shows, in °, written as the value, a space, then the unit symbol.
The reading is 125 °
